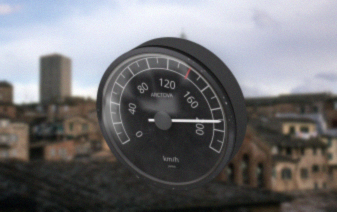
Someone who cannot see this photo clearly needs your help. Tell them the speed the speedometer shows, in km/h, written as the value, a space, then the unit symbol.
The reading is 190 km/h
